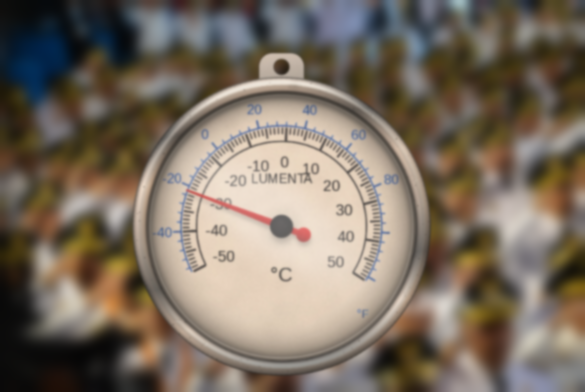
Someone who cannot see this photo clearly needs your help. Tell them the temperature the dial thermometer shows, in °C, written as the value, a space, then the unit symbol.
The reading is -30 °C
